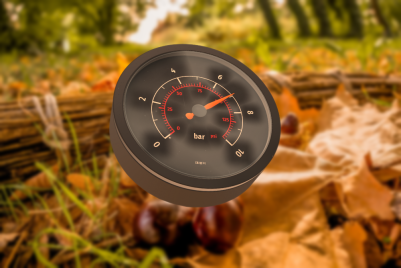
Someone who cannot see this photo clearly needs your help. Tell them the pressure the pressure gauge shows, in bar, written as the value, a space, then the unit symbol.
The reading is 7 bar
